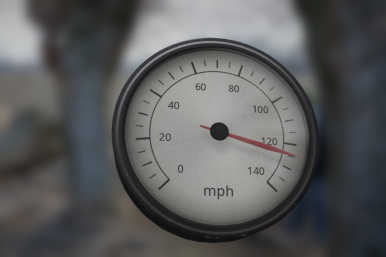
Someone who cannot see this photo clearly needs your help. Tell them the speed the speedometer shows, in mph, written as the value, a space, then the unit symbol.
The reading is 125 mph
